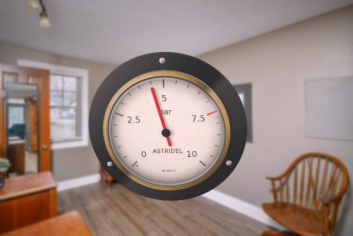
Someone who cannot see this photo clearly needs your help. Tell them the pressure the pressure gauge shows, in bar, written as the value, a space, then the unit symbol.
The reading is 4.5 bar
